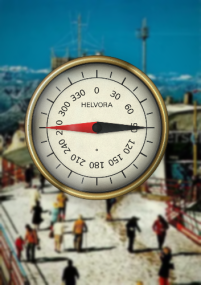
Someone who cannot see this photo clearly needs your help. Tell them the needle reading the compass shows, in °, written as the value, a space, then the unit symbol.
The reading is 270 °
